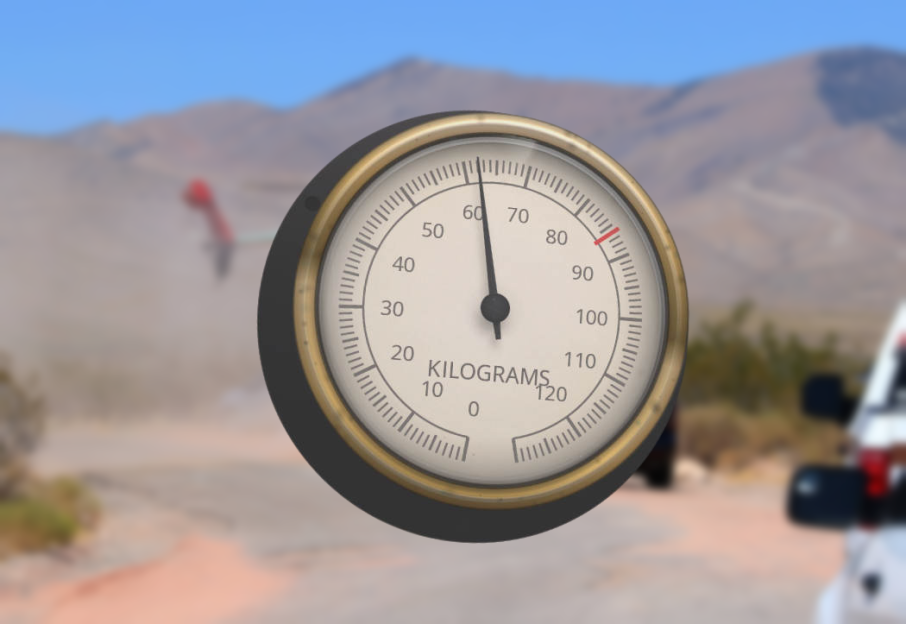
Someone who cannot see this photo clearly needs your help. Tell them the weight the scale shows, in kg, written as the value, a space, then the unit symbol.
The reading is 62 kg
